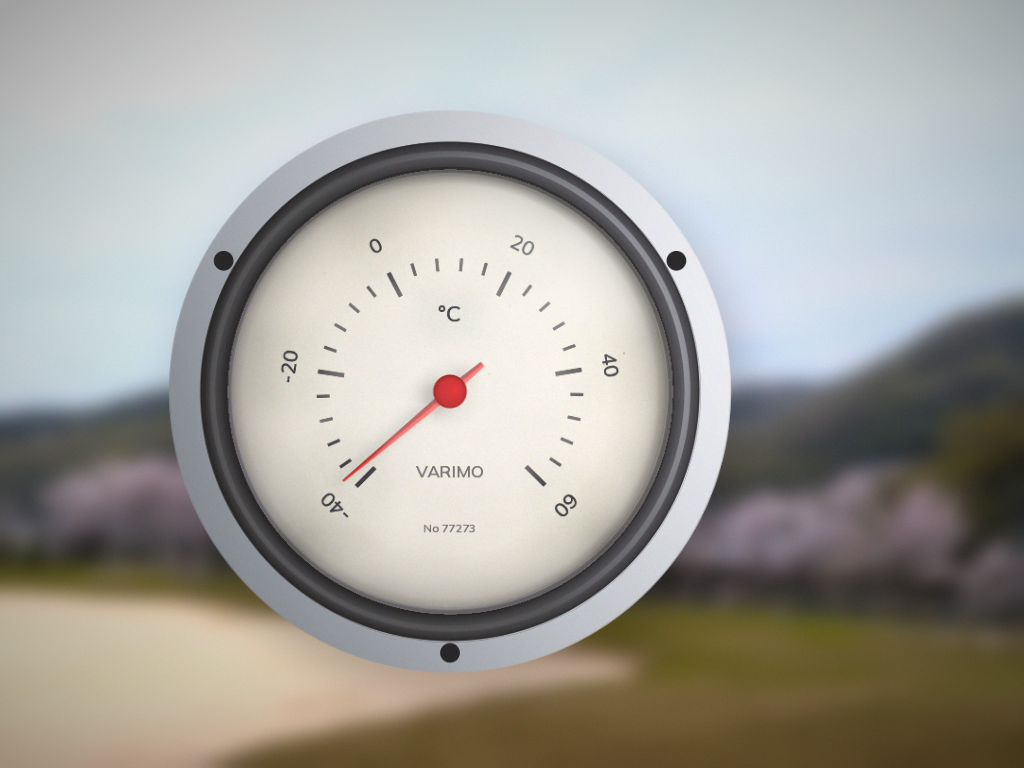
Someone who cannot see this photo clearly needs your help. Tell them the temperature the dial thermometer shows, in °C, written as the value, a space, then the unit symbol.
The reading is -38 °C
